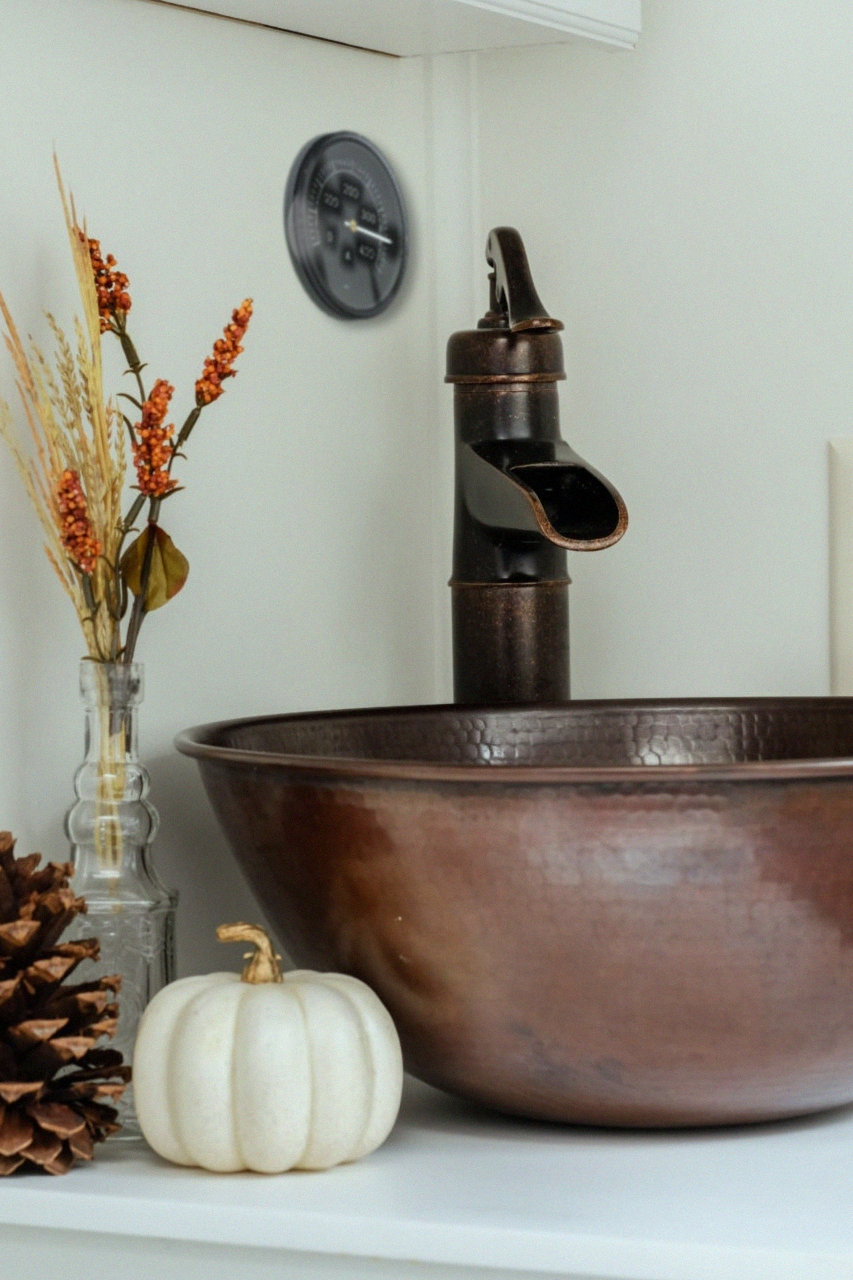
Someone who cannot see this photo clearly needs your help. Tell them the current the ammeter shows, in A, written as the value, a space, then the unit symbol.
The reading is 350 A
